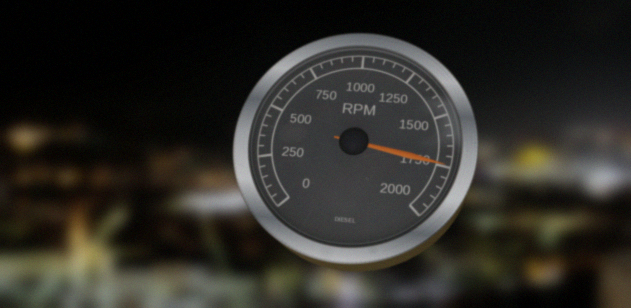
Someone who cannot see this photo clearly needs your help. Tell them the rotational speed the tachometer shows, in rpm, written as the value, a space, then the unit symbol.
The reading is 1750 rpm
